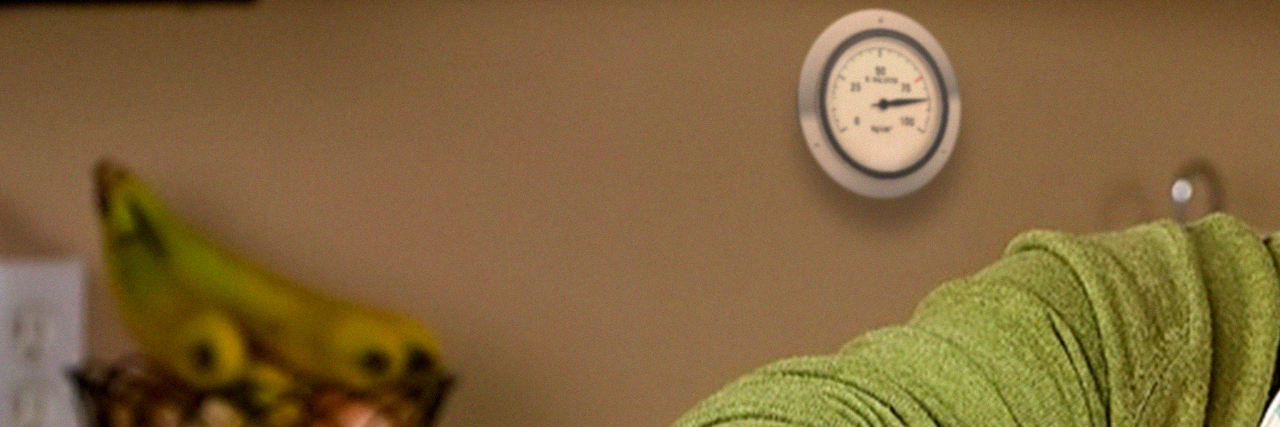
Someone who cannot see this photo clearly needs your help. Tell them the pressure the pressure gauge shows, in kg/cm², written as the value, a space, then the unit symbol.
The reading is 85 kg/cm²
